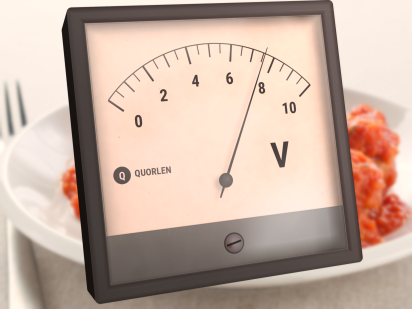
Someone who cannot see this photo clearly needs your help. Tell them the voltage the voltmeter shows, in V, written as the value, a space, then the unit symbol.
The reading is 7.5 V
